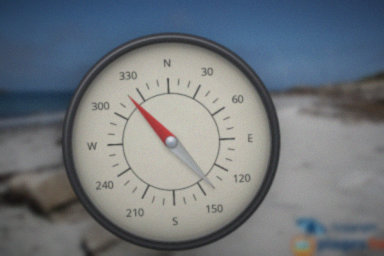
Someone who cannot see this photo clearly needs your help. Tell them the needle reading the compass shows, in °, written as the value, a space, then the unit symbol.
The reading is 320 °
